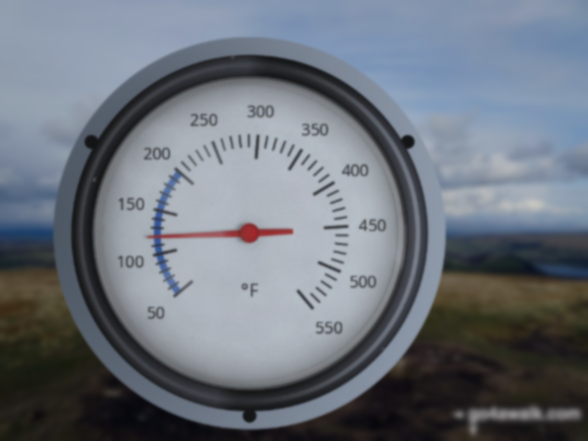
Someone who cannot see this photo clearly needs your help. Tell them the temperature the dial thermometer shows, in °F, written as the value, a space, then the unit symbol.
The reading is 120 °F
